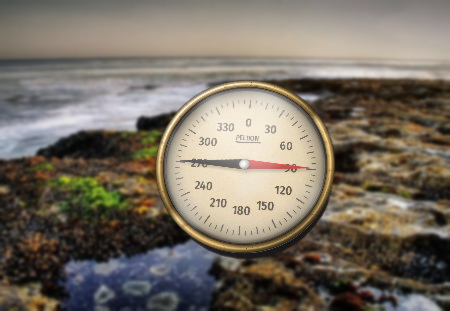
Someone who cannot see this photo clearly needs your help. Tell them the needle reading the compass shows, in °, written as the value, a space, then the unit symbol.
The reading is 90 °
